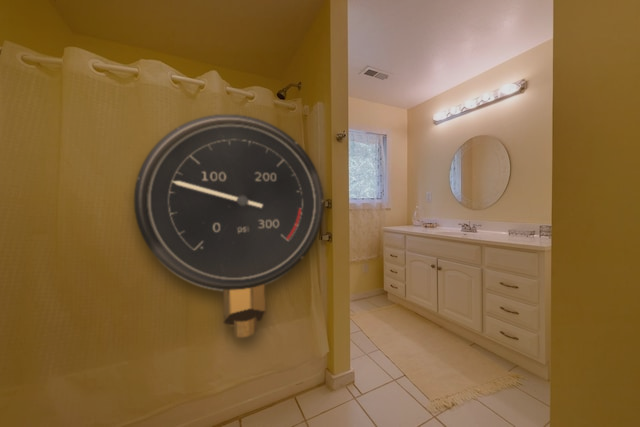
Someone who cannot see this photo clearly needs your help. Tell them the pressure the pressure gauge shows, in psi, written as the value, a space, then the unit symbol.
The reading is 70 psi
